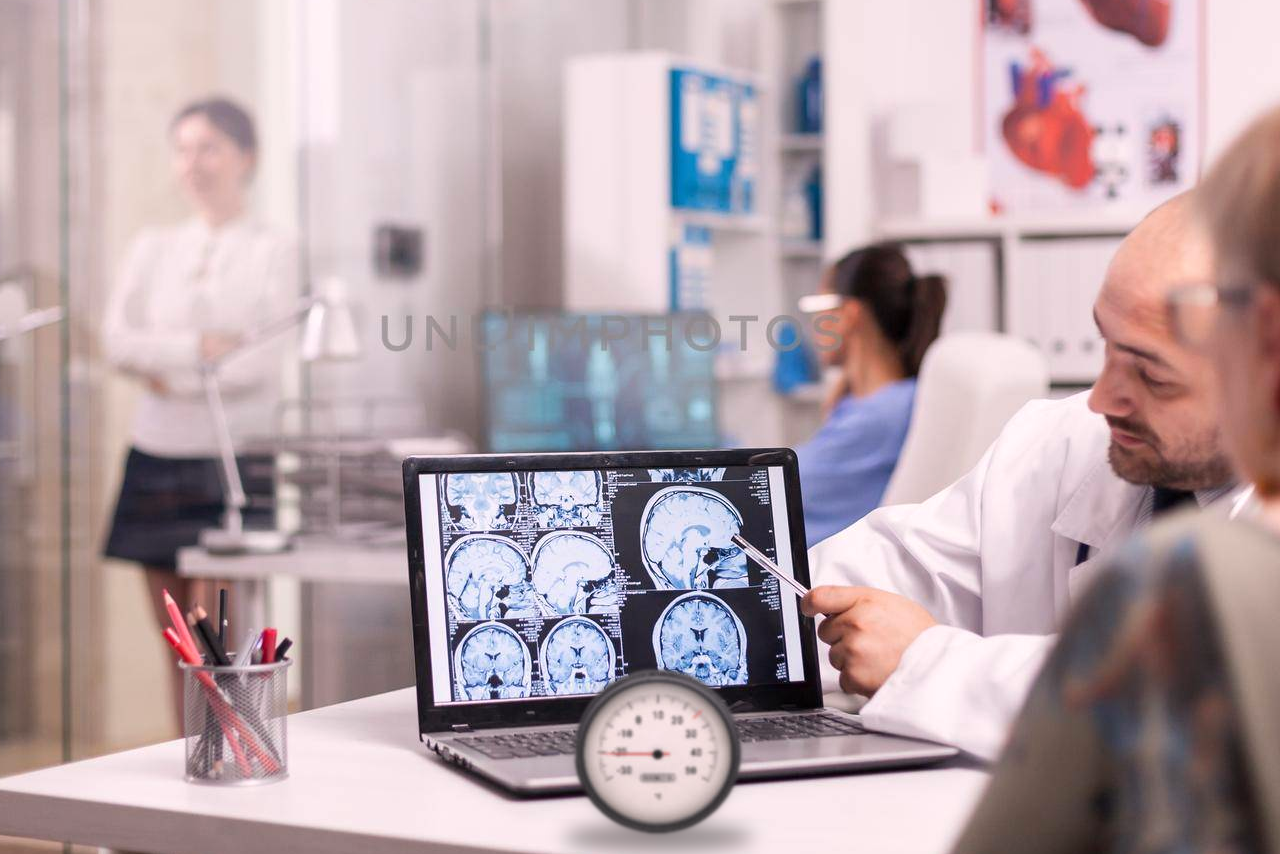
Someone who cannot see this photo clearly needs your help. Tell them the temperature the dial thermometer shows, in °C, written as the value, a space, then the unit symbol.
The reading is -20 °C
